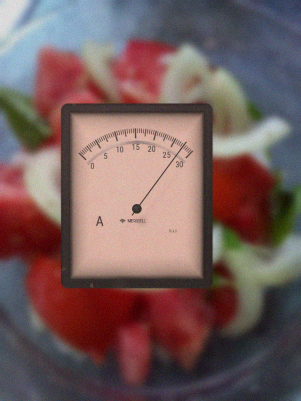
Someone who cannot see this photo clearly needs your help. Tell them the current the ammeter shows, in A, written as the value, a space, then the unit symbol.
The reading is 27.5 A
